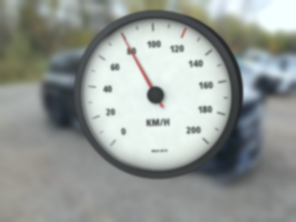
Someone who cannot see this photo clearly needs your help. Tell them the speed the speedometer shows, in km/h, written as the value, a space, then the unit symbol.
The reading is 80 km/h
